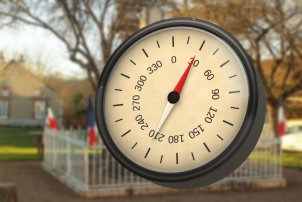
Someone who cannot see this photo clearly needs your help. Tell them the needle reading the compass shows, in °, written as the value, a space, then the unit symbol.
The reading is 30 °
